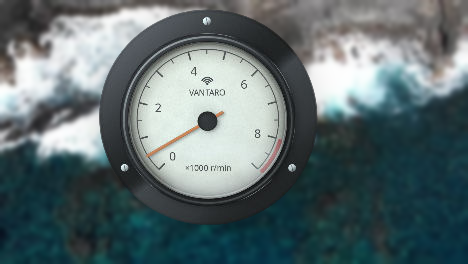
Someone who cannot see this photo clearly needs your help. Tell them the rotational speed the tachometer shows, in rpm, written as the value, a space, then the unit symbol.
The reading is 500 rpm
